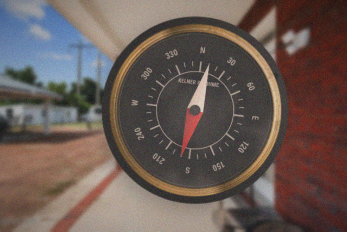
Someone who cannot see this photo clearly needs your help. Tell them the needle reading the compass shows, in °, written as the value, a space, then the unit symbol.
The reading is 190 °
